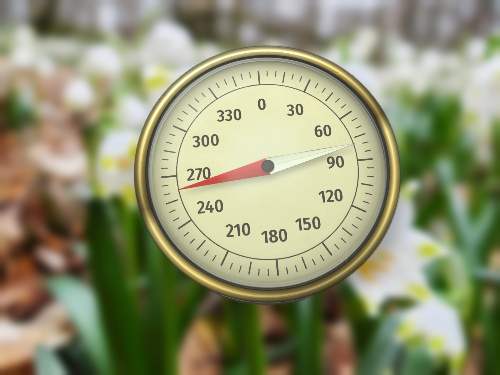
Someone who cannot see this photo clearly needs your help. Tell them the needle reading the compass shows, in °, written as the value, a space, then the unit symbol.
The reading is 260 °
